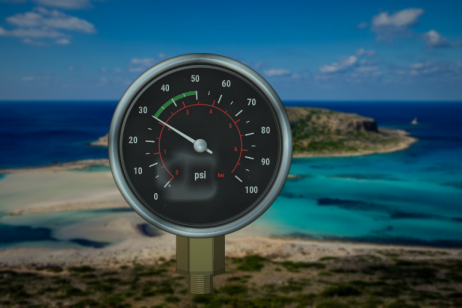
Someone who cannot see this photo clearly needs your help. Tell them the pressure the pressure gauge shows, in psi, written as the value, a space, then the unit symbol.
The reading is 30 psi
